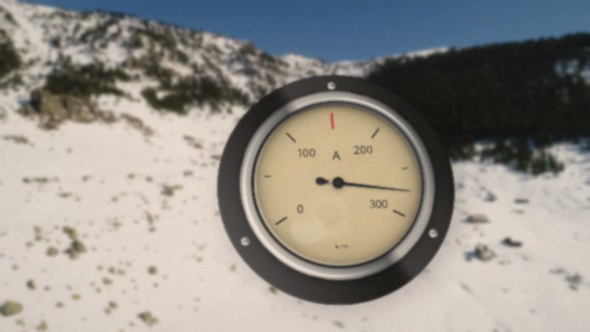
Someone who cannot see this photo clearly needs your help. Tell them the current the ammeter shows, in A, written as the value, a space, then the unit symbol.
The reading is 275 A
